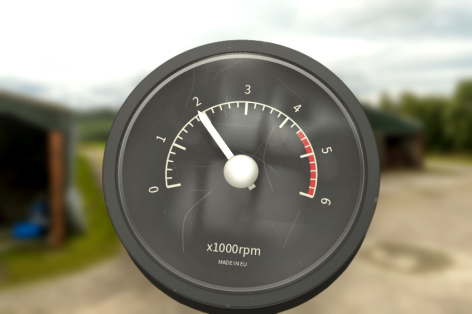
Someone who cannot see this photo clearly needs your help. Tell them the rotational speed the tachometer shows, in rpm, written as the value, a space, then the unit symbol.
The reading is 1900 rpm
